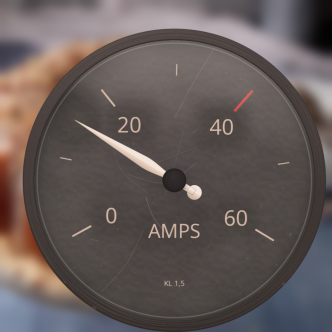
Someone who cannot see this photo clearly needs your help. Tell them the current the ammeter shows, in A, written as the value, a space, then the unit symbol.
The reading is 15 A
